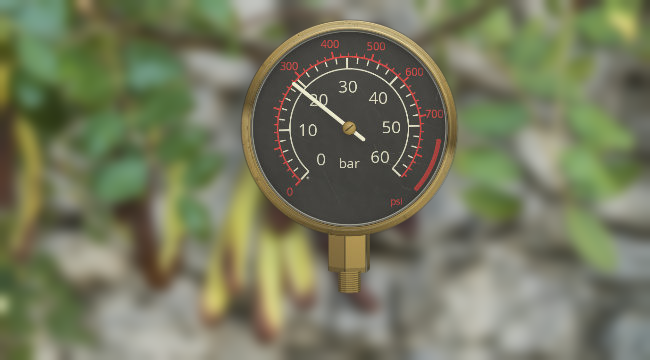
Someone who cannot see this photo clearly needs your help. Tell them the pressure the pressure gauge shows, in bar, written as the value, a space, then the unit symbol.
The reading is 19 bar
